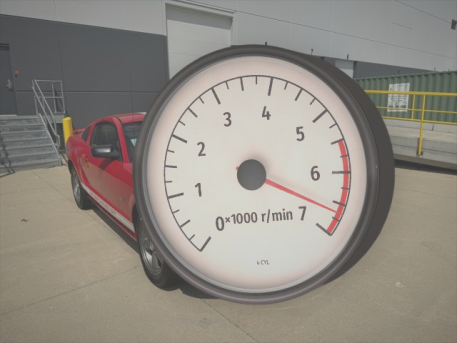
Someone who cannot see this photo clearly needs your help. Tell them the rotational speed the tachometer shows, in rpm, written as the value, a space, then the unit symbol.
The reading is 6625 rpm
